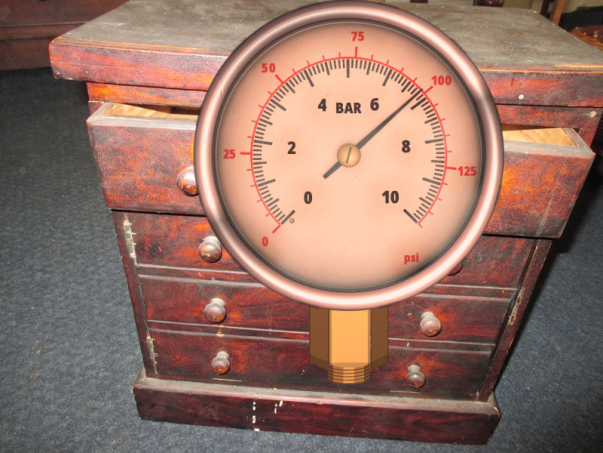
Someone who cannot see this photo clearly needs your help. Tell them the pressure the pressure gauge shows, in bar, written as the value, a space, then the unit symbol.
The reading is 6.8 bar
